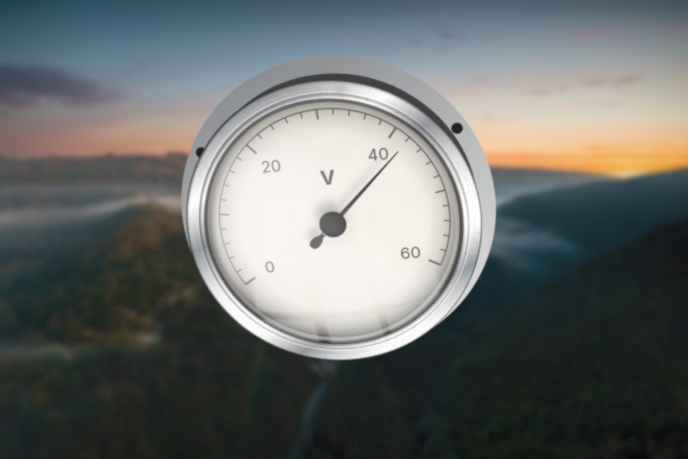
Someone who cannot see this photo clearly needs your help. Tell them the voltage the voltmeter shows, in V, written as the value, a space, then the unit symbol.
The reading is 42 V
